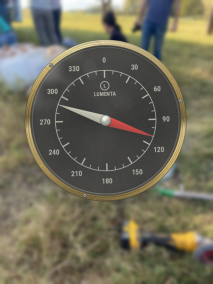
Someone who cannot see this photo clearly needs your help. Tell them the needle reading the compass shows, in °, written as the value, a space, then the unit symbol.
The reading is 110 °
